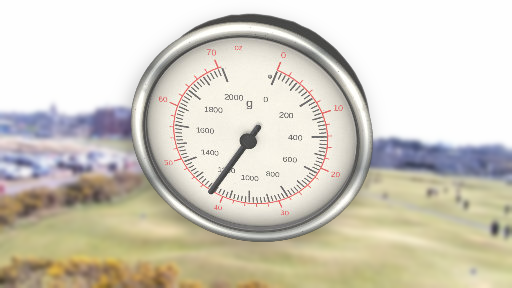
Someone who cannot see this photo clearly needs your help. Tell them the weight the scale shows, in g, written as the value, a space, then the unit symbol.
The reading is 1200 g
